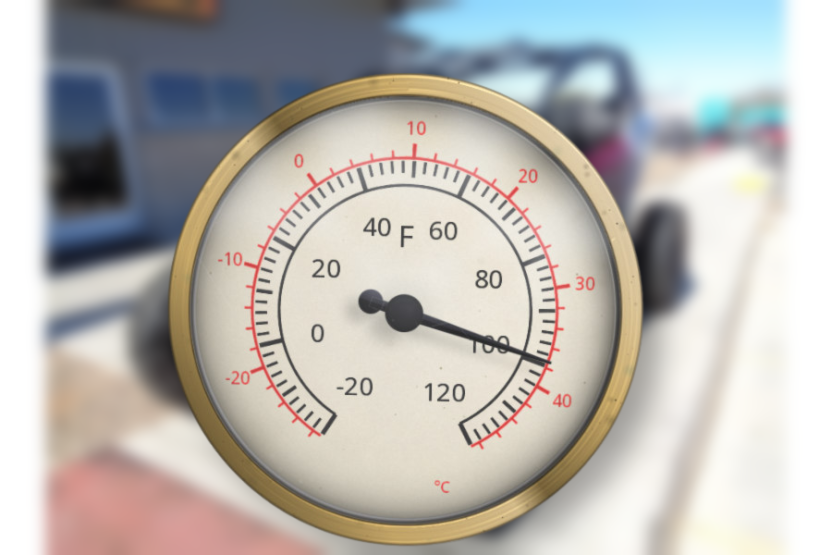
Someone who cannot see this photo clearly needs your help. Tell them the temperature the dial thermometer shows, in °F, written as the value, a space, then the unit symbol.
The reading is 99 °F
